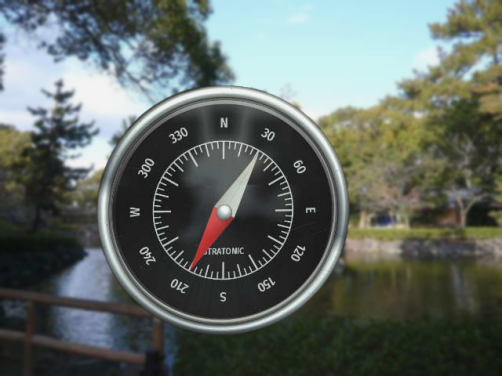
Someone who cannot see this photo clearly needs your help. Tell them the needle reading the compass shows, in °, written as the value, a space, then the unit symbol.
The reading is 210 °
